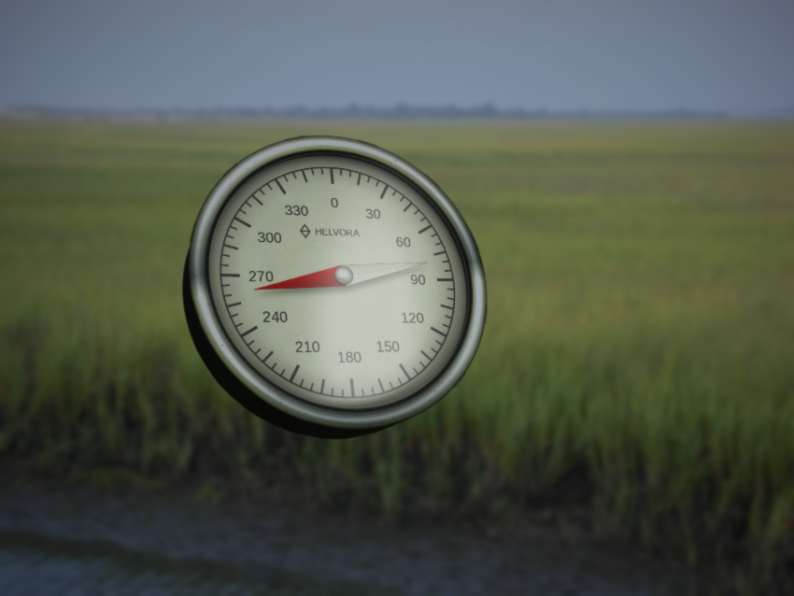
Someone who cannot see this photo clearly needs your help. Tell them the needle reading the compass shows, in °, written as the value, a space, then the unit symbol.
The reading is 260 °
